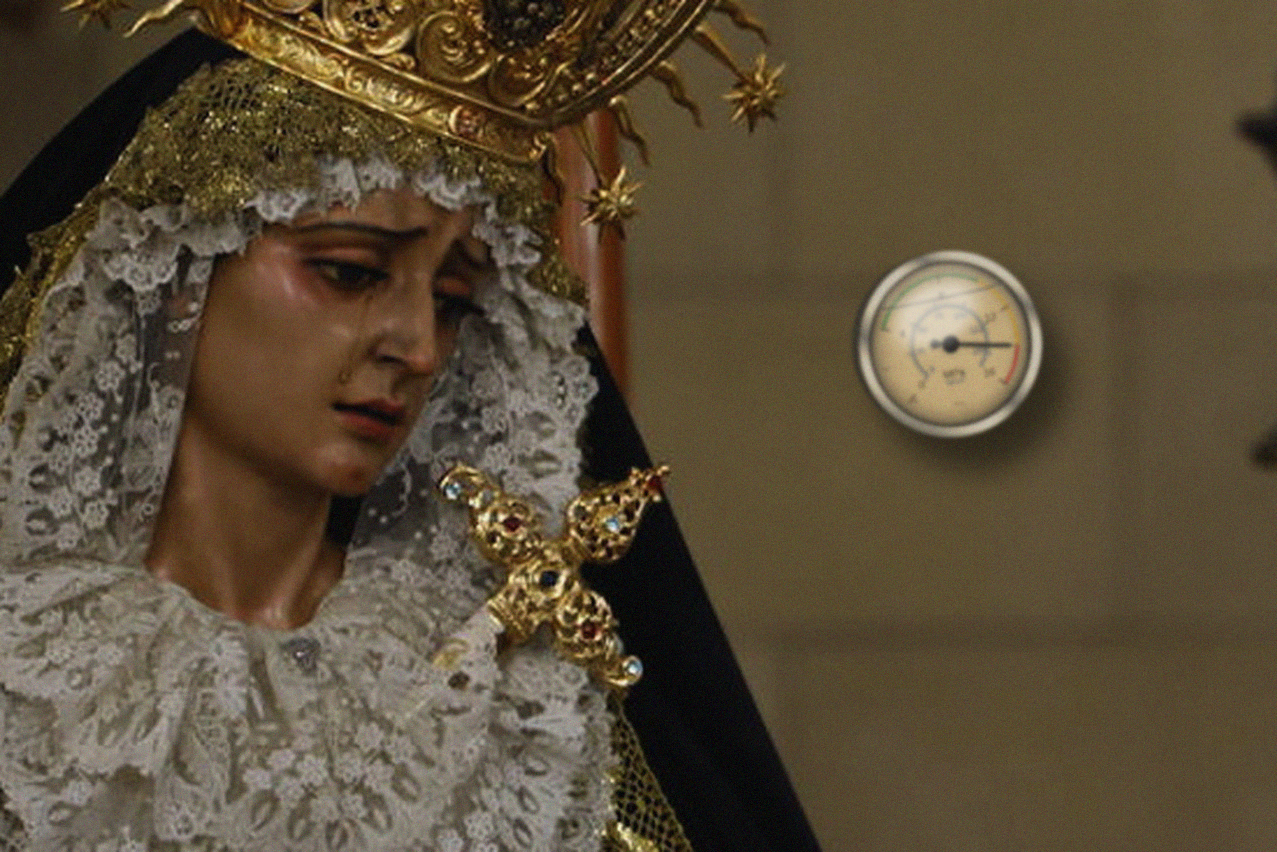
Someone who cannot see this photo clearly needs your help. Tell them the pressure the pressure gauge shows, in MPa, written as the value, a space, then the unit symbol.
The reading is 14 MPa
